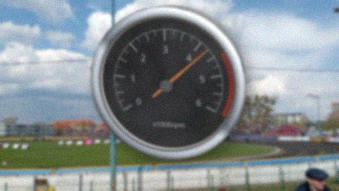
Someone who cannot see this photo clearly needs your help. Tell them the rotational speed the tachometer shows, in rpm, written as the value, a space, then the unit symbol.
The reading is 4250 rpm
